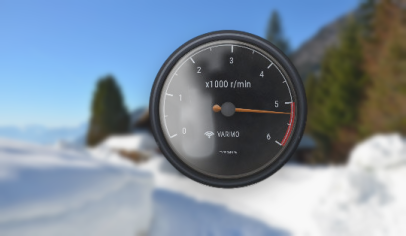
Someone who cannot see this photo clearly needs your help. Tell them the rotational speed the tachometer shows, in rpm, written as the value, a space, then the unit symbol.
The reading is 5250 rpm
